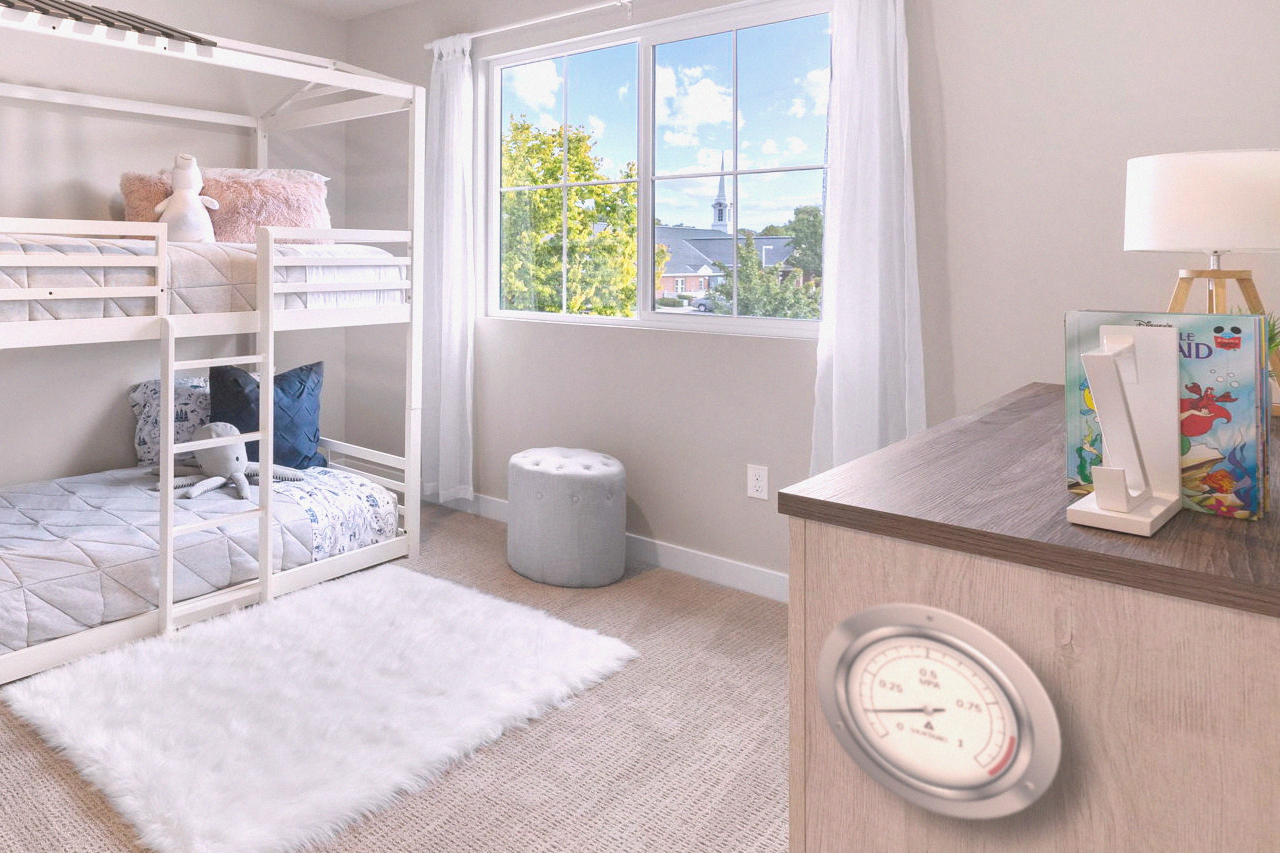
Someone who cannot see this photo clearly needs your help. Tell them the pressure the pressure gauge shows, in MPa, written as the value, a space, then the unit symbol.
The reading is 0.1 MPa
